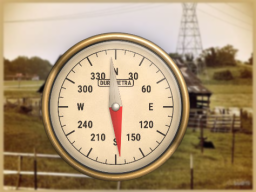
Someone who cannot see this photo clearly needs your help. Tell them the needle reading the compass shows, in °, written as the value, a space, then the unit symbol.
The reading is 175 °
